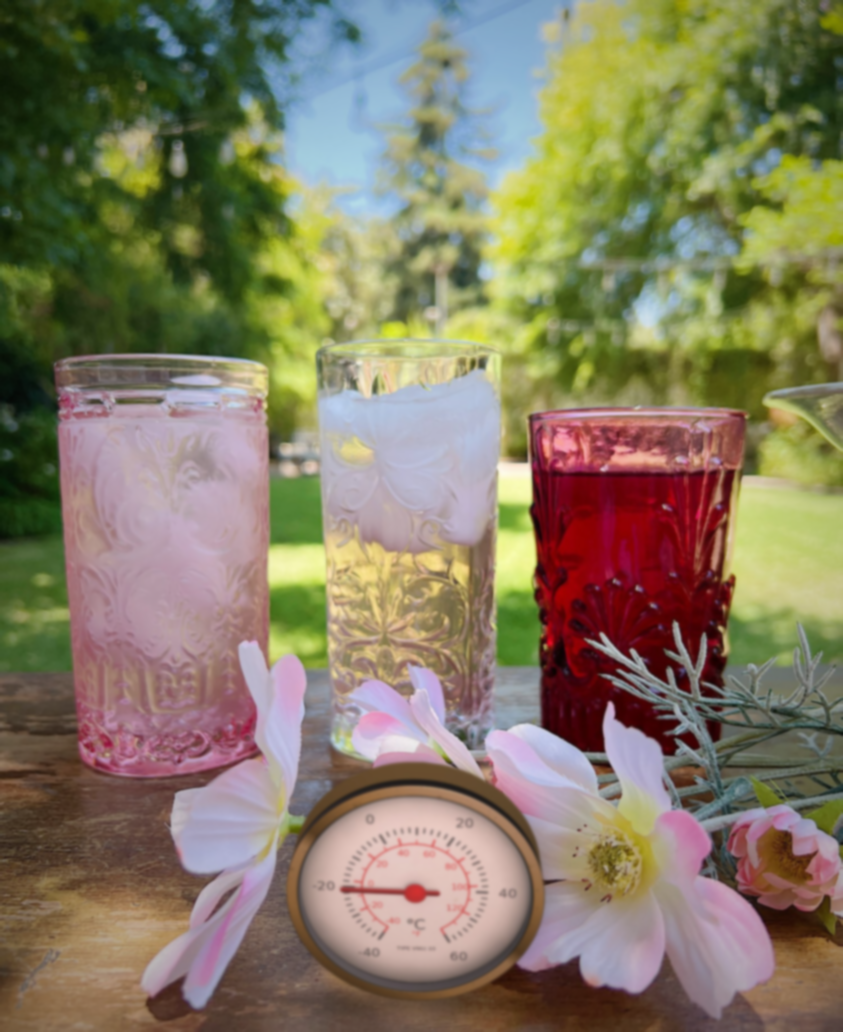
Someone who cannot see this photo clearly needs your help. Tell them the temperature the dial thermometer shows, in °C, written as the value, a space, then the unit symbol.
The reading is -20 °C
